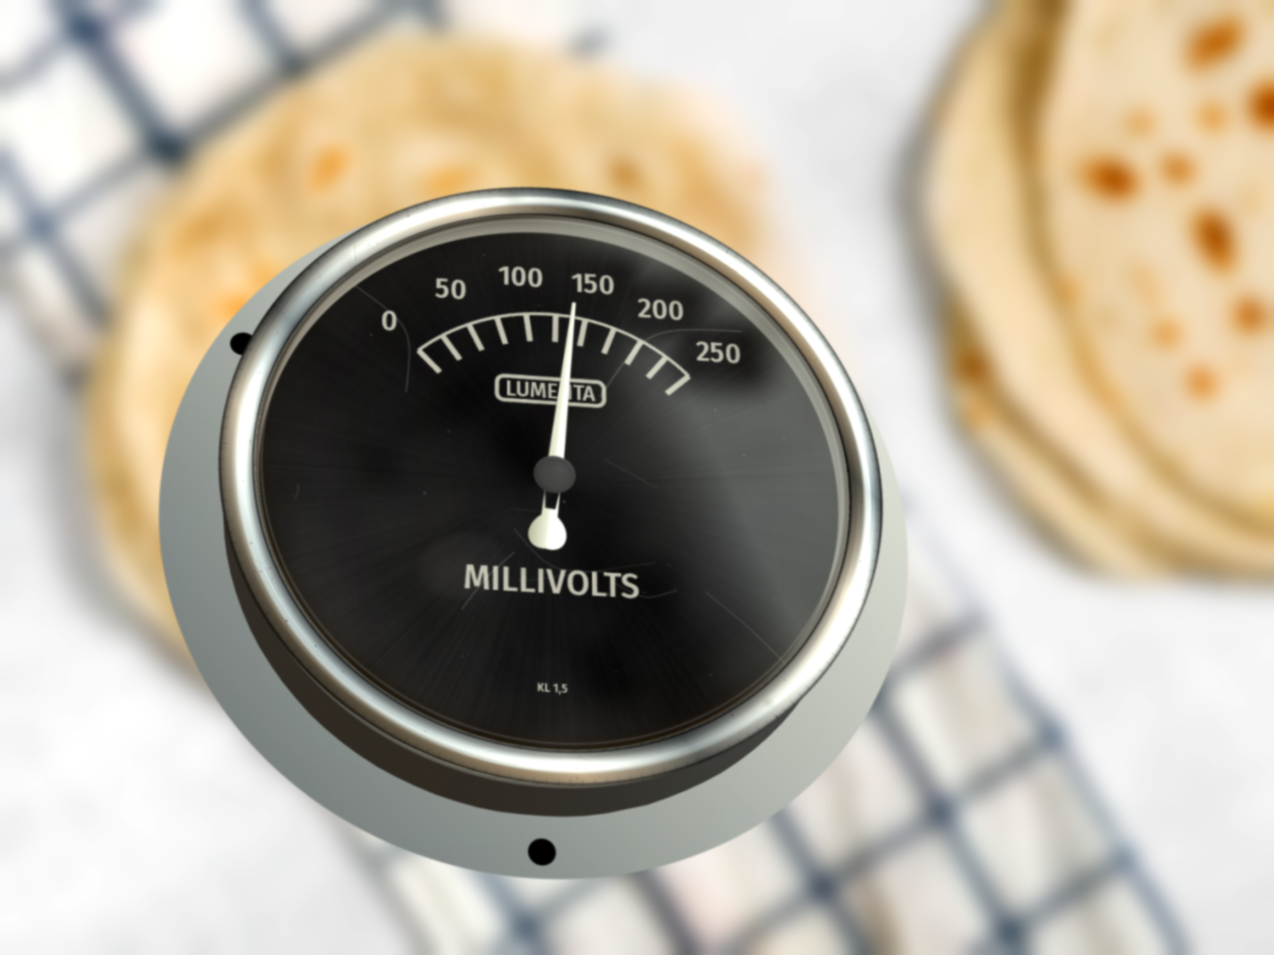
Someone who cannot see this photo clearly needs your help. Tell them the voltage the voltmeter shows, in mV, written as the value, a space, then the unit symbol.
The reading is 137.5 mV
